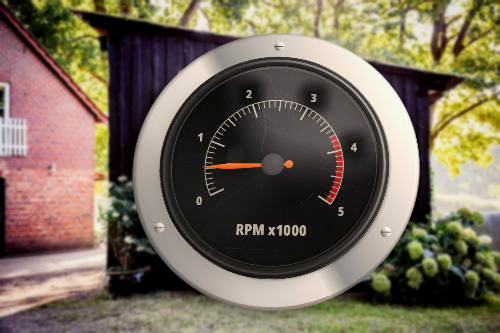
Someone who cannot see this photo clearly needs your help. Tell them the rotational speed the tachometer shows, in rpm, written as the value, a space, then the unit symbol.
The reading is 500 rpm
